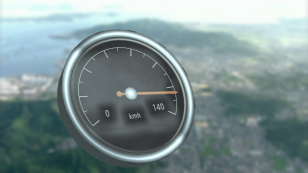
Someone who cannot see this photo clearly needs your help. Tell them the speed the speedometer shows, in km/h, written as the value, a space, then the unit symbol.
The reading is 125 km/h
